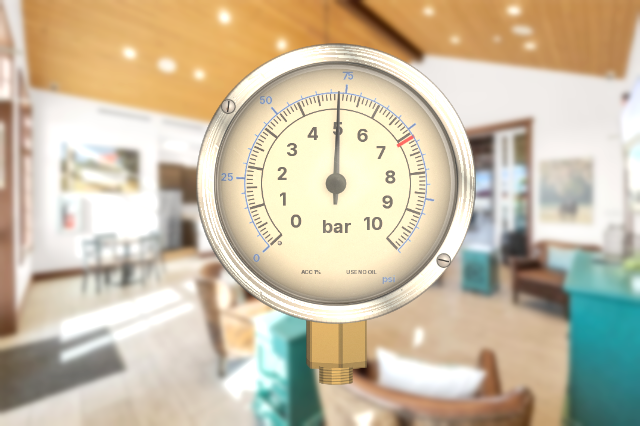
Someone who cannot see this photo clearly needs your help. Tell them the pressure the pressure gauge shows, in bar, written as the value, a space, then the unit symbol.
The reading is 5 bar
